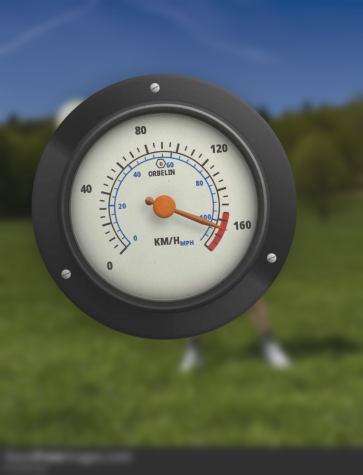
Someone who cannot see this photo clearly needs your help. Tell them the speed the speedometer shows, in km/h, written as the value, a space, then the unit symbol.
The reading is 165 km/h
